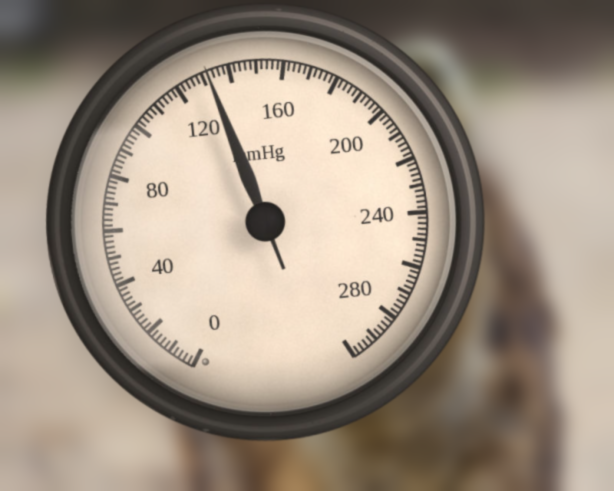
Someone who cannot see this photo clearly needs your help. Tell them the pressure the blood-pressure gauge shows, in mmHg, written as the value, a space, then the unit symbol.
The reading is 132 mmHg
